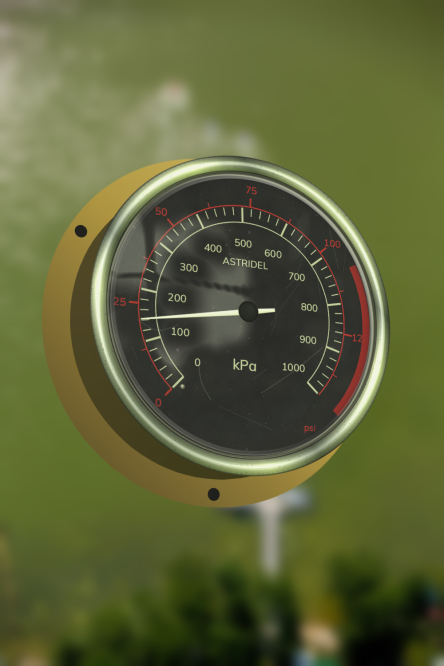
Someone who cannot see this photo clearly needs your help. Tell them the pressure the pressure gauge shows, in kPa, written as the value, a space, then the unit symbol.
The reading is 140 kPa
